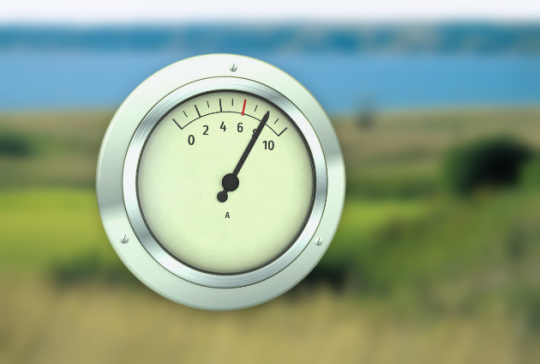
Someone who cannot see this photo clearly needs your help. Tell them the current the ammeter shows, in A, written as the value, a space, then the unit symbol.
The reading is 8 A
